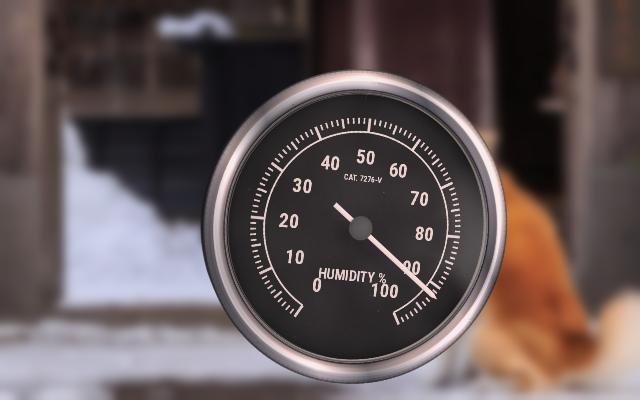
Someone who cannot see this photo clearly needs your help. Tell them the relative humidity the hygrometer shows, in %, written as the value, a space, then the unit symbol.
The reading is 92 %
